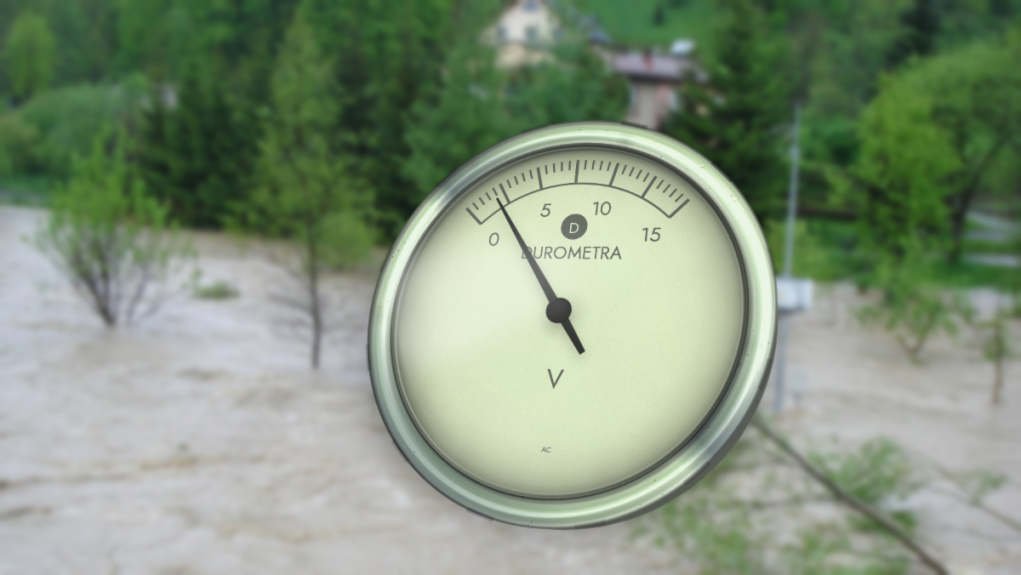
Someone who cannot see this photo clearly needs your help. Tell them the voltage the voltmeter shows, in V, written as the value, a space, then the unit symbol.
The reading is 2 V
